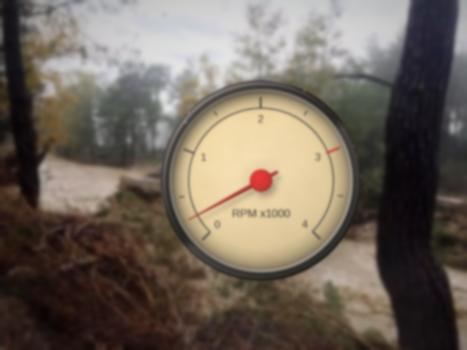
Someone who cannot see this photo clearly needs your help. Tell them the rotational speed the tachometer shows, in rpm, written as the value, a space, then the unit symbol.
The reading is 250 rpm
